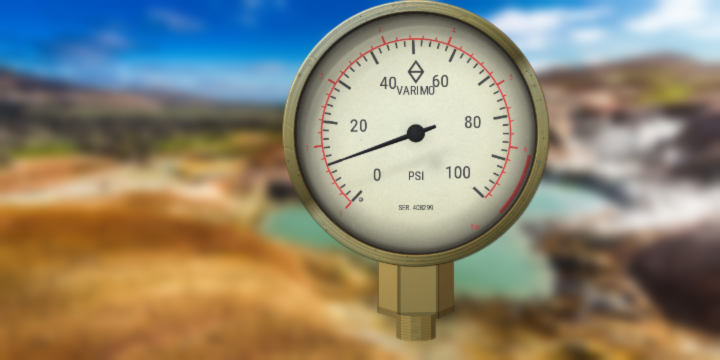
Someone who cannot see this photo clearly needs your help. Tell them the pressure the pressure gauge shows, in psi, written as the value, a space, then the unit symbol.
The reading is 10 psi
